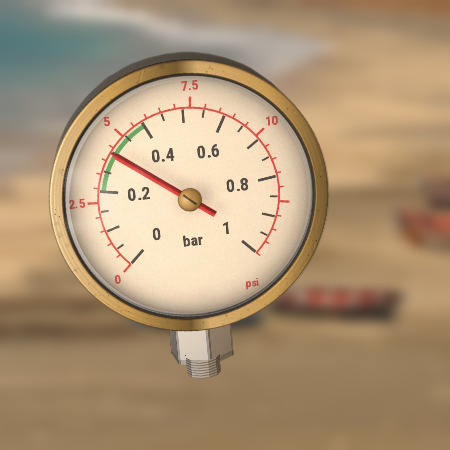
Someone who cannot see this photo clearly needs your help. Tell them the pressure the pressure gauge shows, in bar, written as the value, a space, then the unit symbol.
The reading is 0.3 bar
